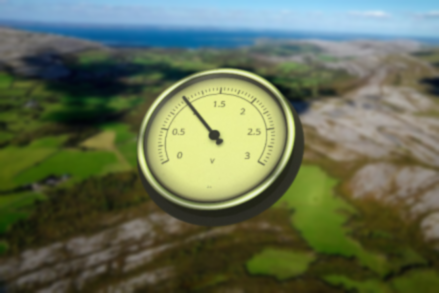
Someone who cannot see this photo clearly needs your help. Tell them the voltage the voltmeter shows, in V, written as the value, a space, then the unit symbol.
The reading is 1 V
